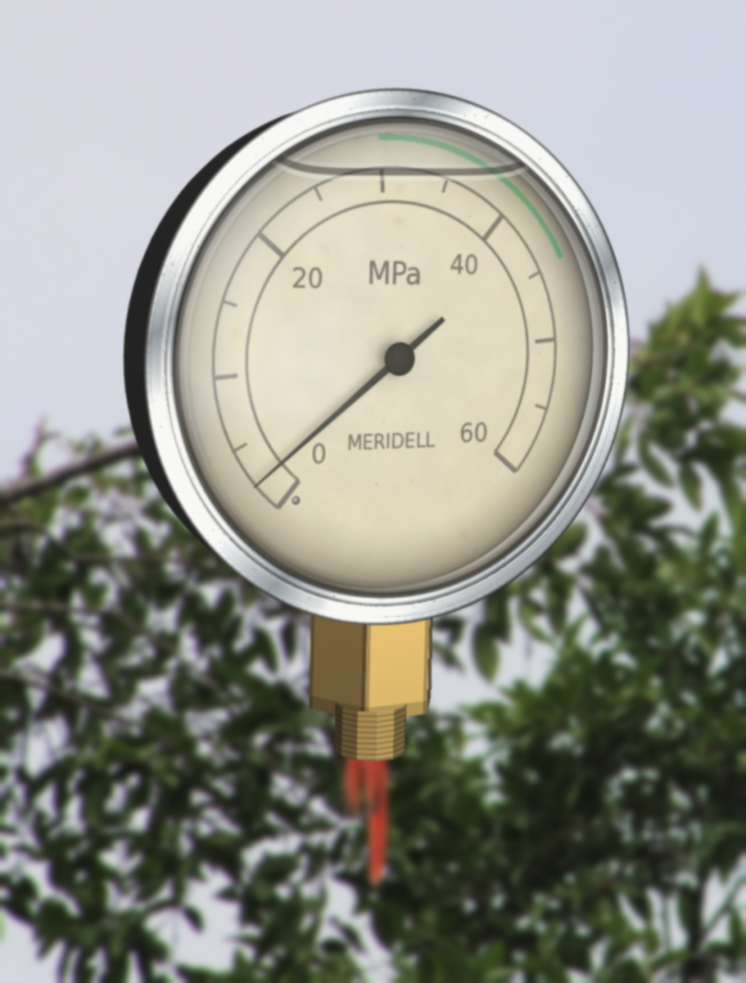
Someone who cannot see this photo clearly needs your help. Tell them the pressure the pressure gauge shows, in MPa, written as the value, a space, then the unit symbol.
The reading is 2.5 MPa
